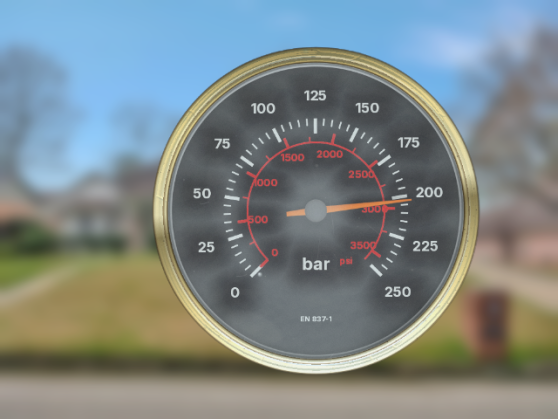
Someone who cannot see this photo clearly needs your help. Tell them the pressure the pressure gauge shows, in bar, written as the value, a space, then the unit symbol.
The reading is 202.5 bar
